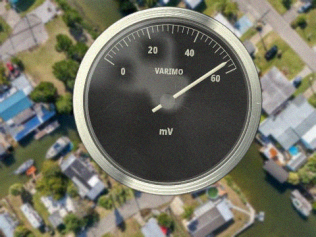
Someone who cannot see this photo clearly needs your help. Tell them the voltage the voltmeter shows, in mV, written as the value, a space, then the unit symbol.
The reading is 56 mV
